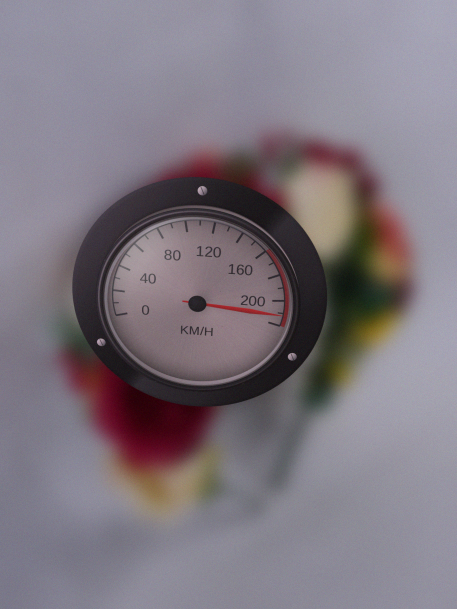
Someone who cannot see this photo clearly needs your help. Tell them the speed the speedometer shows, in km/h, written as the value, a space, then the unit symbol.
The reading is 210 km/h
